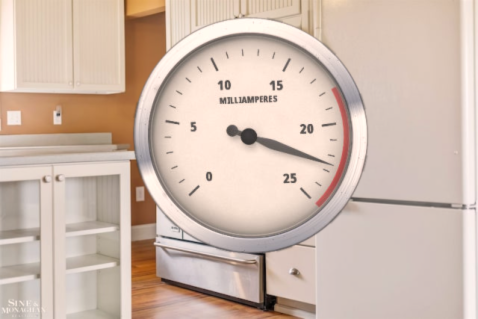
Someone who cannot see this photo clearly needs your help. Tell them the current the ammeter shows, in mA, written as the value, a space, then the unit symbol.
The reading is 22.5 mA
